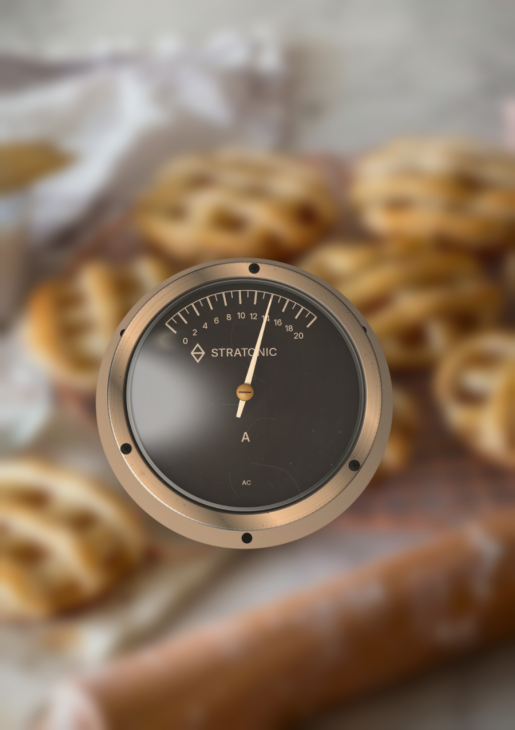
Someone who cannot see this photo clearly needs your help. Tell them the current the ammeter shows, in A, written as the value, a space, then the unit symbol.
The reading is 14 A
